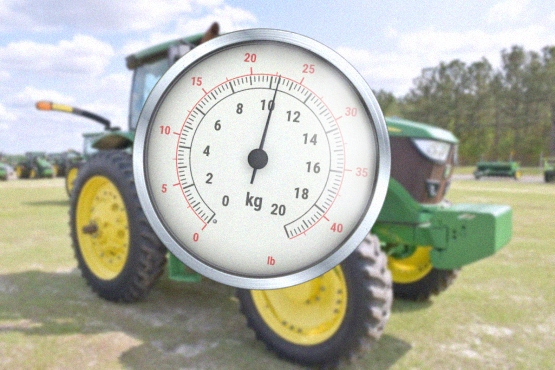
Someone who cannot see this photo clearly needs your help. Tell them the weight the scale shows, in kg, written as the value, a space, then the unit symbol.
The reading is 10.4 kg
